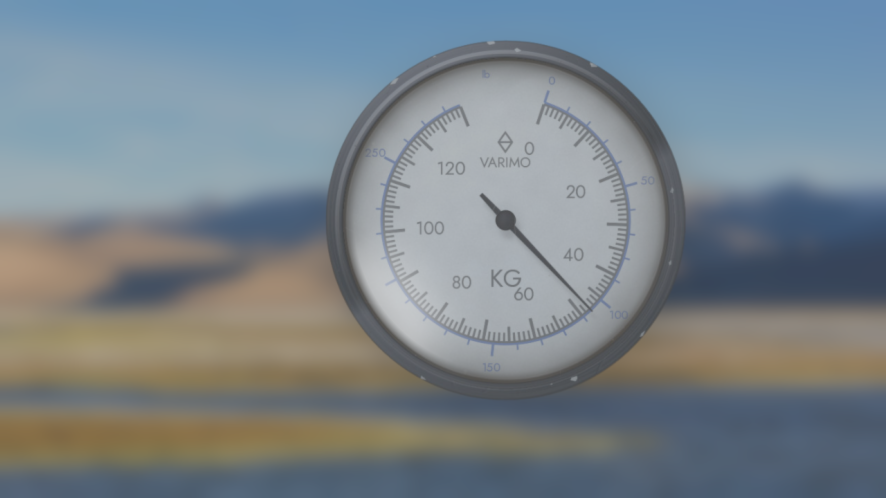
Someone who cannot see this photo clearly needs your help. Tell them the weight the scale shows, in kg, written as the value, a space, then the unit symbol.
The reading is 48 kg
